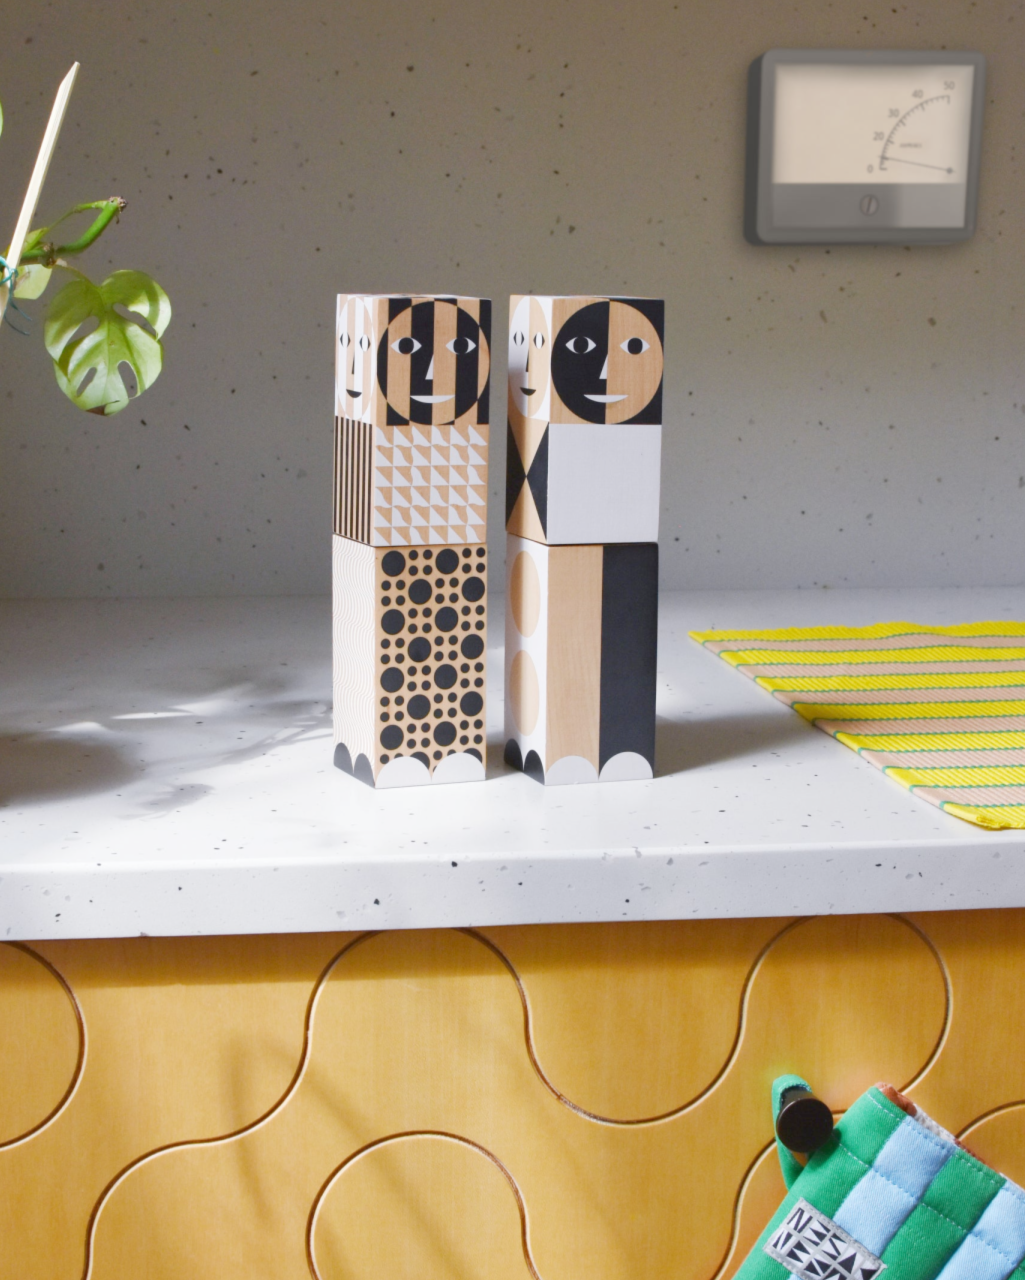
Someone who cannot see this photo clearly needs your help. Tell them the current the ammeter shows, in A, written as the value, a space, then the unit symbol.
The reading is 10 A
